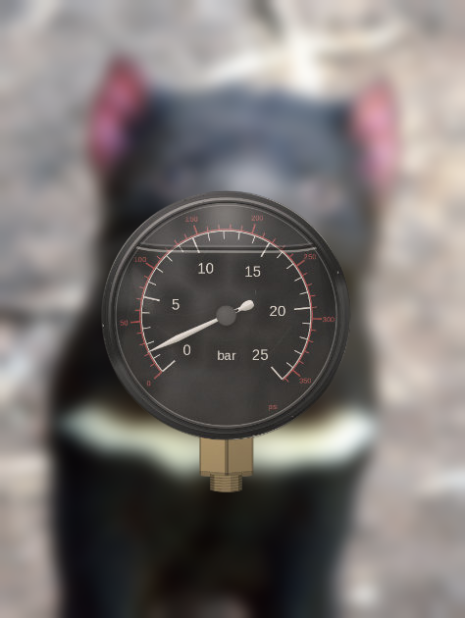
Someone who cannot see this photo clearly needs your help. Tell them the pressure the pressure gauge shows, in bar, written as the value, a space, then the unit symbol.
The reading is 1.5 bar
